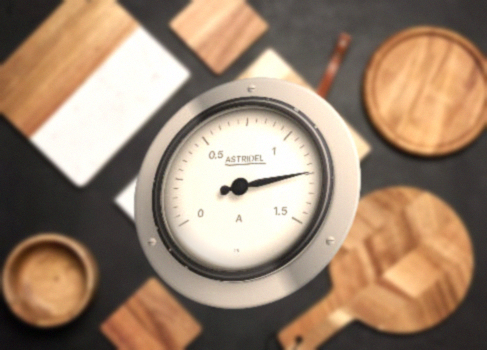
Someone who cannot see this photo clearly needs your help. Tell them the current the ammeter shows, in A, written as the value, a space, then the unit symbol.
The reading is 1.25 A
